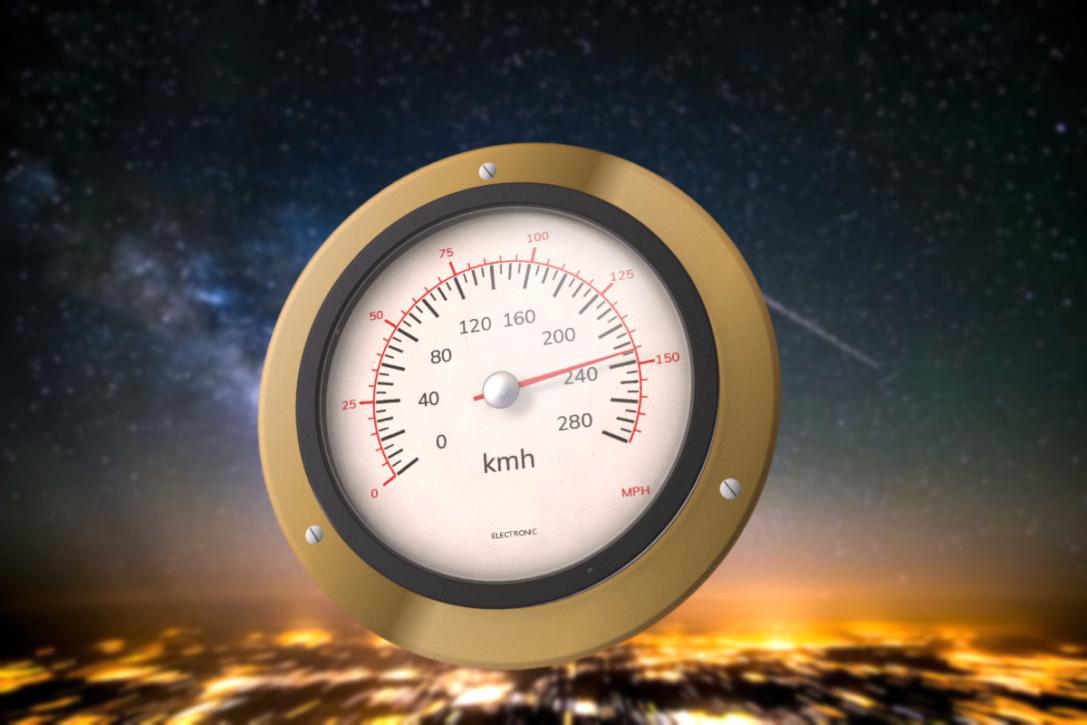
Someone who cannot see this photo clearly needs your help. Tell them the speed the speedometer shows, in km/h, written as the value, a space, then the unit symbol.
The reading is 235 km/h
